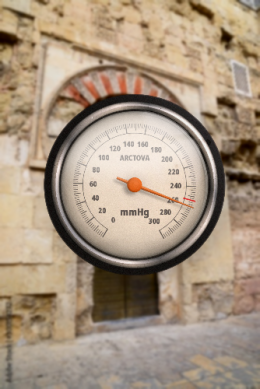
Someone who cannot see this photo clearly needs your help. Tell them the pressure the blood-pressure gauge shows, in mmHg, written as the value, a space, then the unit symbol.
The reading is 260 mmHg
